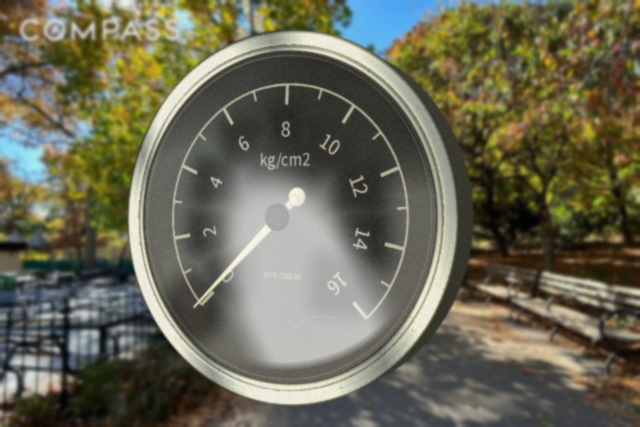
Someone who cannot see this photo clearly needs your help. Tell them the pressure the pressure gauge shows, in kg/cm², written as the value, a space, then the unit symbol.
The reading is 0 kg/cm²
